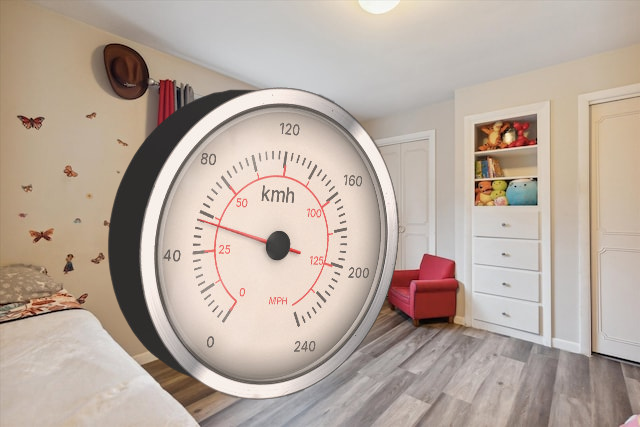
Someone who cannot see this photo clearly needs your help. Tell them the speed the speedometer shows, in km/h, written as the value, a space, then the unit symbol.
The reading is 56 km/h
